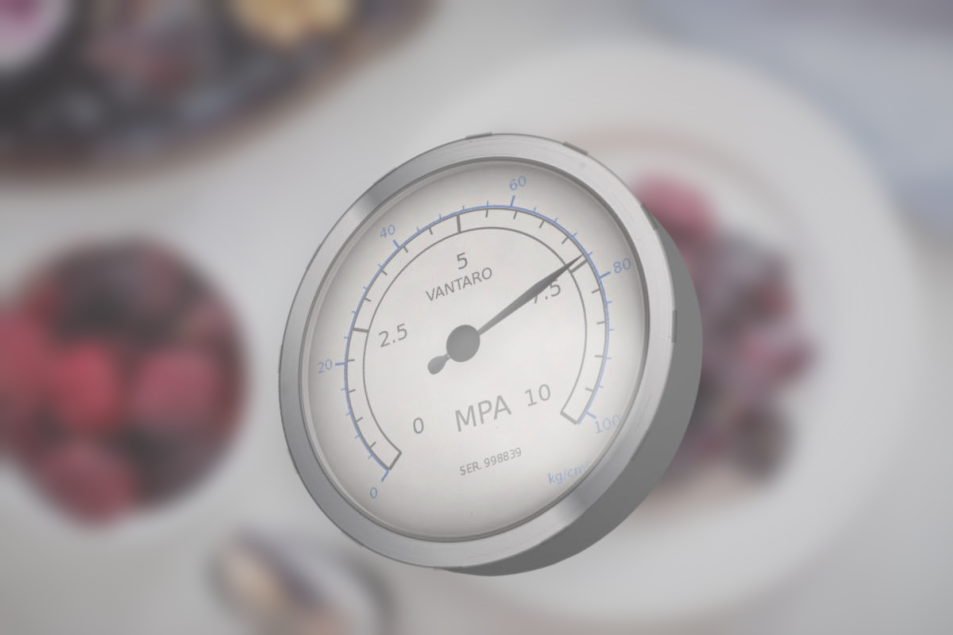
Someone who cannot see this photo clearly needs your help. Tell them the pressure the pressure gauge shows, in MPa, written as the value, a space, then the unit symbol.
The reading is 7.5 MPa
